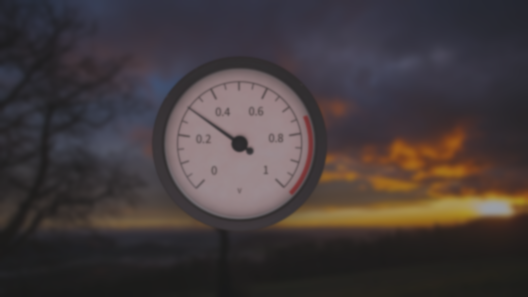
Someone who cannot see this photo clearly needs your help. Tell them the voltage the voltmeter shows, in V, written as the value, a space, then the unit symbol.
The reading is 0.3 V
